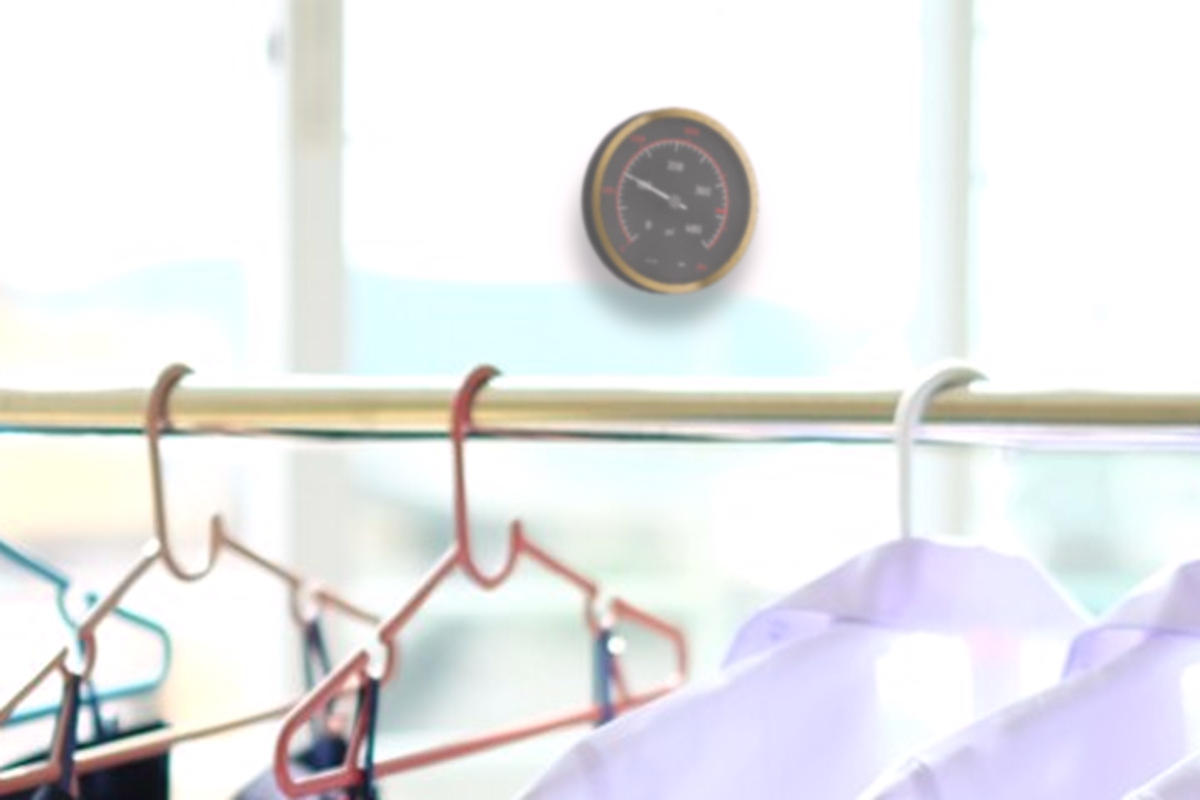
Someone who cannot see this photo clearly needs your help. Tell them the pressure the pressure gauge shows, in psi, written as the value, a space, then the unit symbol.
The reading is 100 psi
